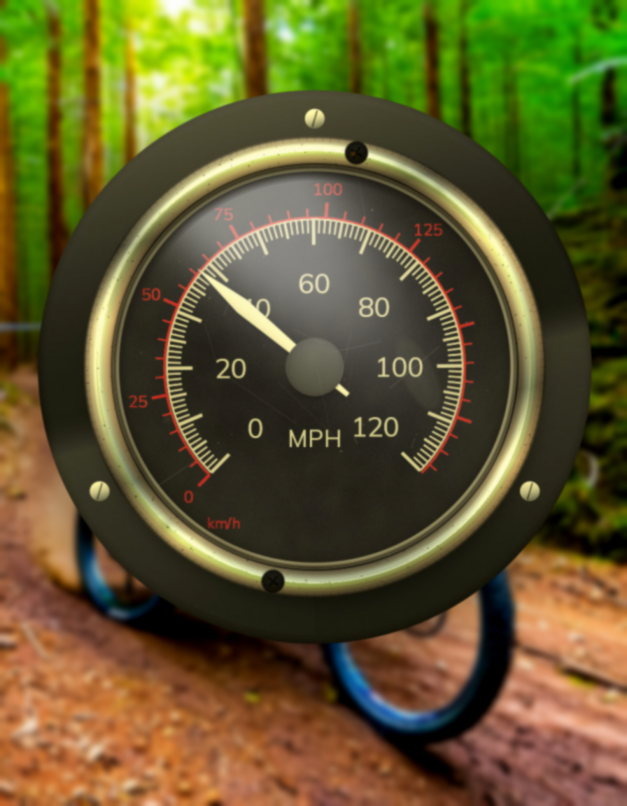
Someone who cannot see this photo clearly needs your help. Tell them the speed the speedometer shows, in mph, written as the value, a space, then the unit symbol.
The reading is 38 mph
